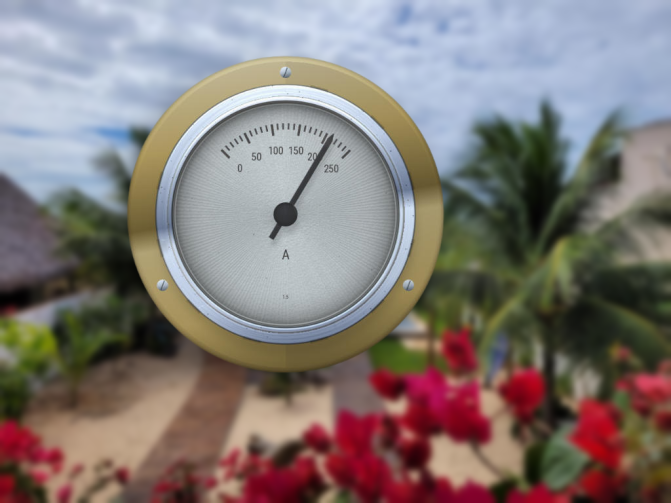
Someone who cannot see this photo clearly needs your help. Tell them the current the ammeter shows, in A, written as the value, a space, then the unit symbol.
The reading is 210 A
